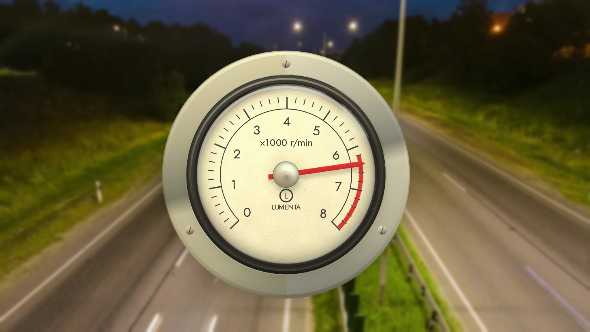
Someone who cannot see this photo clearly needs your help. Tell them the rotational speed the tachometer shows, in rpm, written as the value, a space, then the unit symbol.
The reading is 6400 rpm
